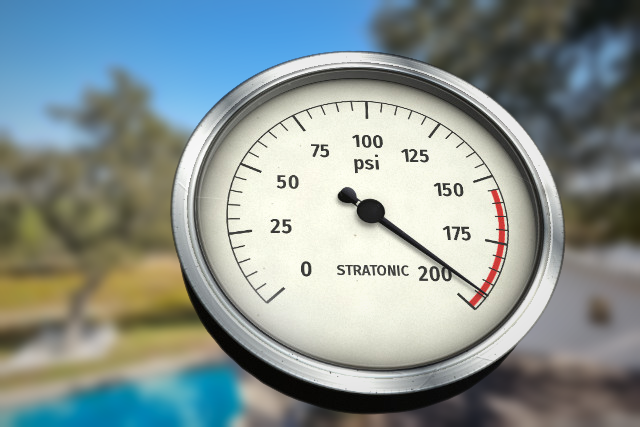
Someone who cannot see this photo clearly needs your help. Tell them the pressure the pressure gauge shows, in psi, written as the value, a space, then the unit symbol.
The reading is 195 psi
